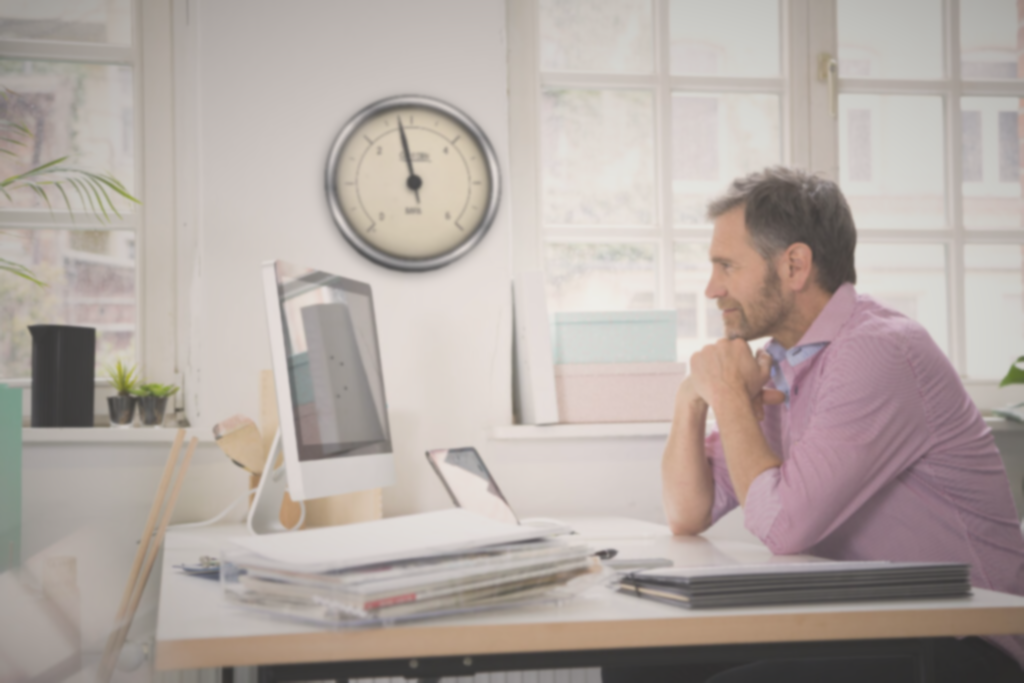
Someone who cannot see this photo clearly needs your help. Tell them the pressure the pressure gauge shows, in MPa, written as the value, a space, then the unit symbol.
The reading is 2.75 MPa
